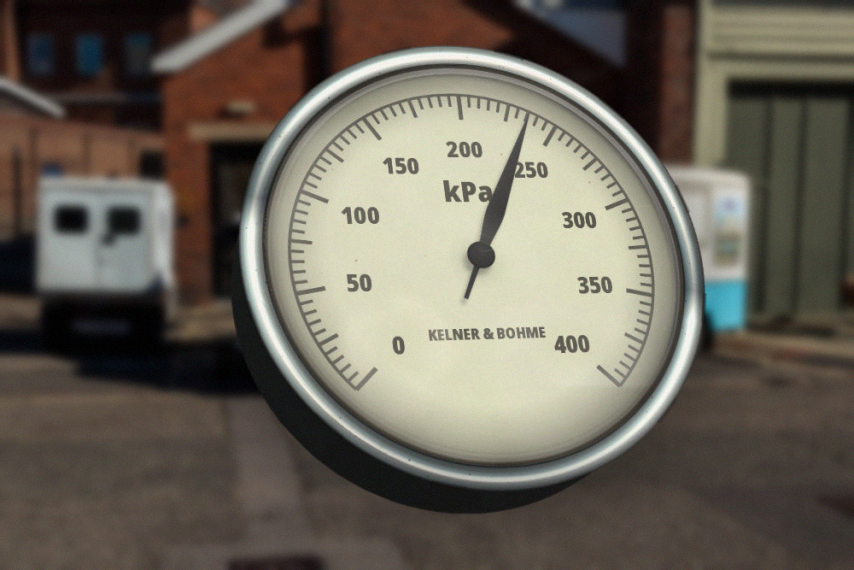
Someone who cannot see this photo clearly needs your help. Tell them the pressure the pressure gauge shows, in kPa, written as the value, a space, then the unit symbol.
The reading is 235 kPa
